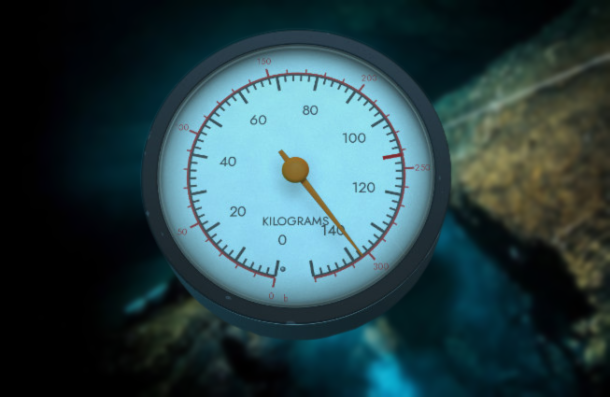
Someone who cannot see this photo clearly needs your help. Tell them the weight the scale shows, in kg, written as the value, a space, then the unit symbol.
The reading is 138 kg
